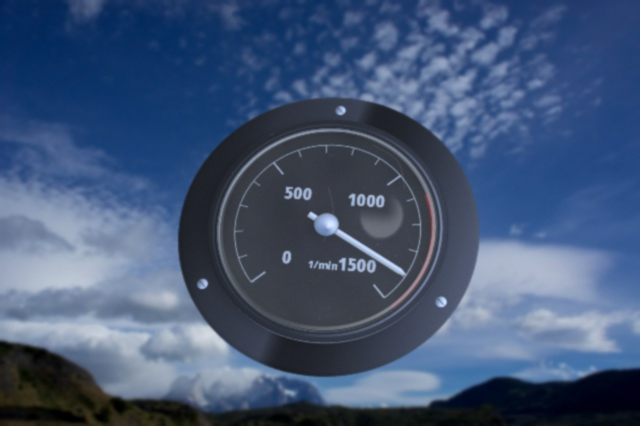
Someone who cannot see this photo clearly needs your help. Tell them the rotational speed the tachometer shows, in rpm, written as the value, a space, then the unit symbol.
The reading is 1400 rpm
